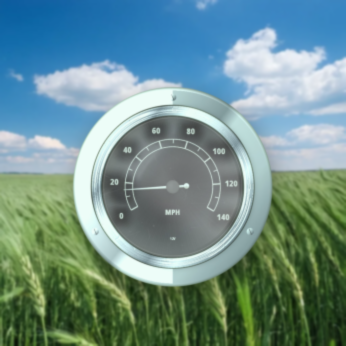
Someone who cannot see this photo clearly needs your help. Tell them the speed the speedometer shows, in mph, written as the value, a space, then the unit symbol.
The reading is 15 mph
